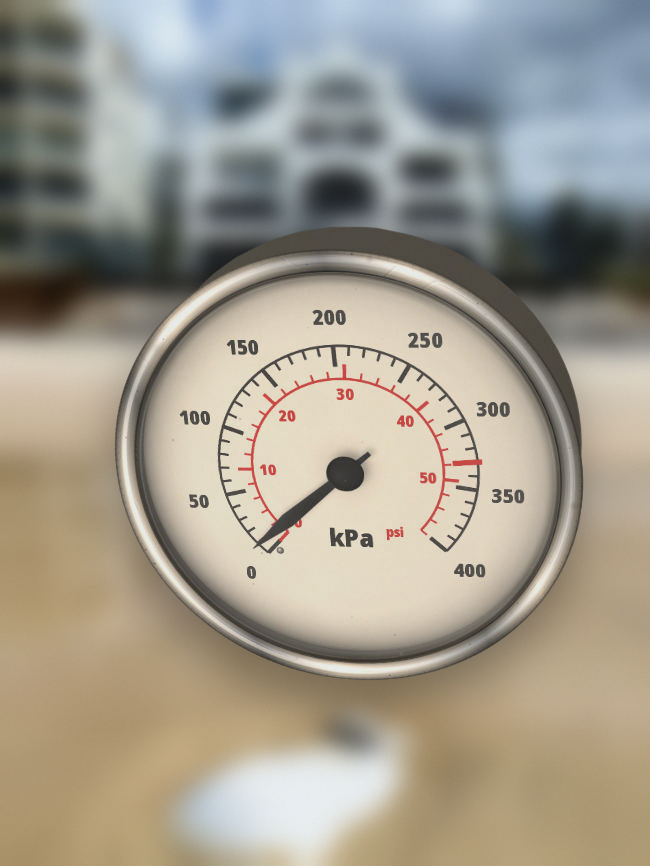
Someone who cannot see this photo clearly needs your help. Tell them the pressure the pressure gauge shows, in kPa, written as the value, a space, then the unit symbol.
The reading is 10 kPa
